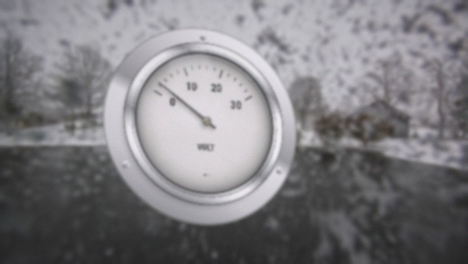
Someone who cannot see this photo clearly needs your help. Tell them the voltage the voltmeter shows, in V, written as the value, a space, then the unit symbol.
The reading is 2 V
